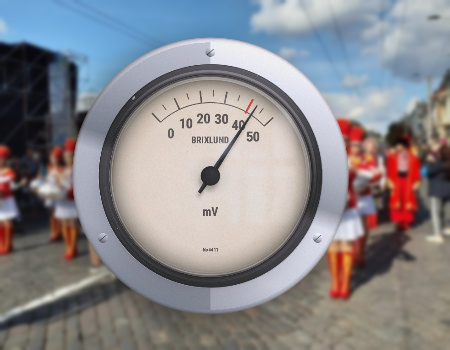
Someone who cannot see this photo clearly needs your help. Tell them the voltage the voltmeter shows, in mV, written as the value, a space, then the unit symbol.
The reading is 42.5 mV
